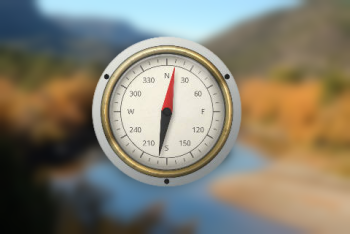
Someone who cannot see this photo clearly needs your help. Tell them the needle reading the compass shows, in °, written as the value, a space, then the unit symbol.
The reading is 10 °
